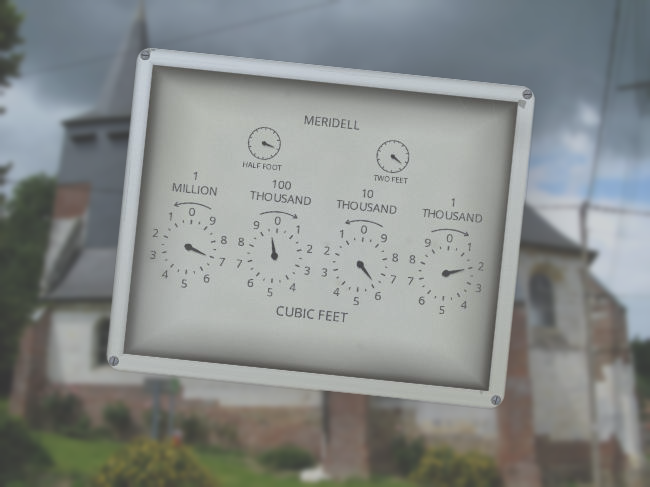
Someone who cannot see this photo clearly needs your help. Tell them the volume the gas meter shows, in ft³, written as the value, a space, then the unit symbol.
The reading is 696200 ft³
